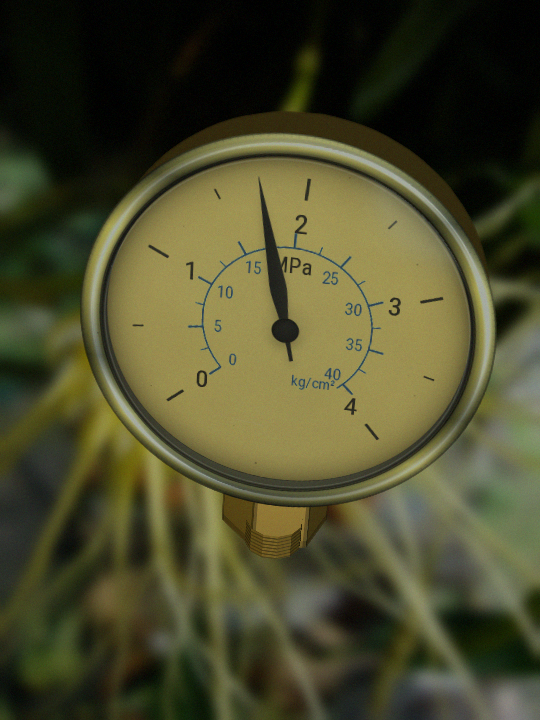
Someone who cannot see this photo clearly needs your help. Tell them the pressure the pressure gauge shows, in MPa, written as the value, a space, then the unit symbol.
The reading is 1.75 MPa
